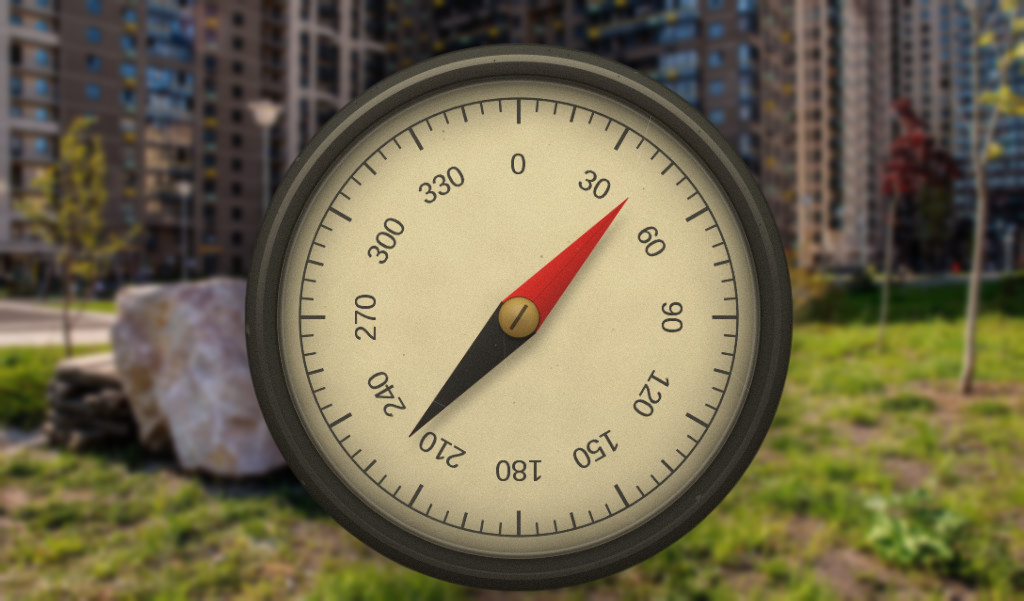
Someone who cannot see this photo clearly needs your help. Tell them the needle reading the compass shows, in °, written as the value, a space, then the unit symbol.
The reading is 42.5 °
